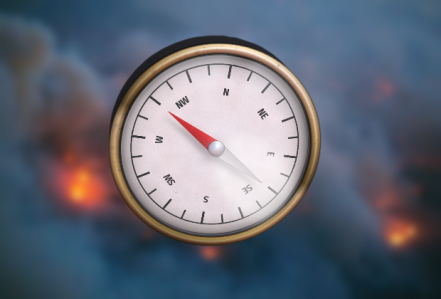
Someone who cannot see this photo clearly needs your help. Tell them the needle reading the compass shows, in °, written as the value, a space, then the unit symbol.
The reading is 300 °
